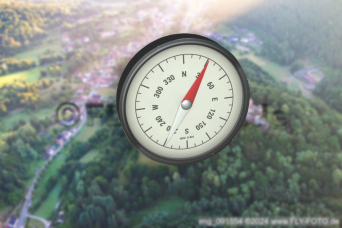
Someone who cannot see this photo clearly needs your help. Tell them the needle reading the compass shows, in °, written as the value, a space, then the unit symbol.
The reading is 30 °
